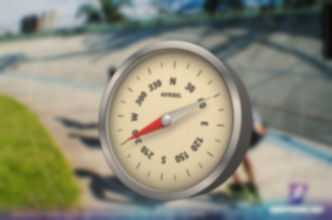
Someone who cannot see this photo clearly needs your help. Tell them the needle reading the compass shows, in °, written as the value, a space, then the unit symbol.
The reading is 240 °
